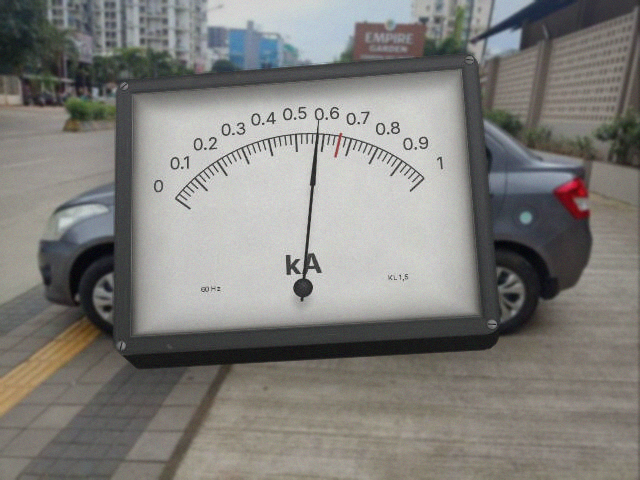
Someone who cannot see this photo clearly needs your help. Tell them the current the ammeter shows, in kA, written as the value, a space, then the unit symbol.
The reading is 0.58 kA
